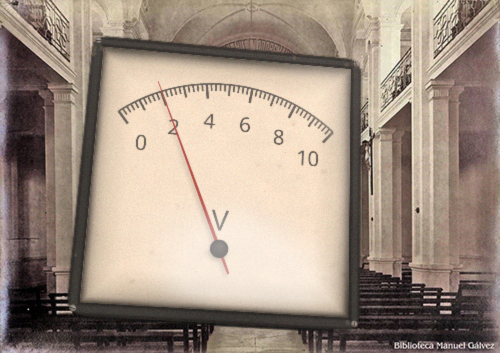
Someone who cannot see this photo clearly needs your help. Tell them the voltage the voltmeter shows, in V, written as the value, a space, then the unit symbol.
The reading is 2 V
